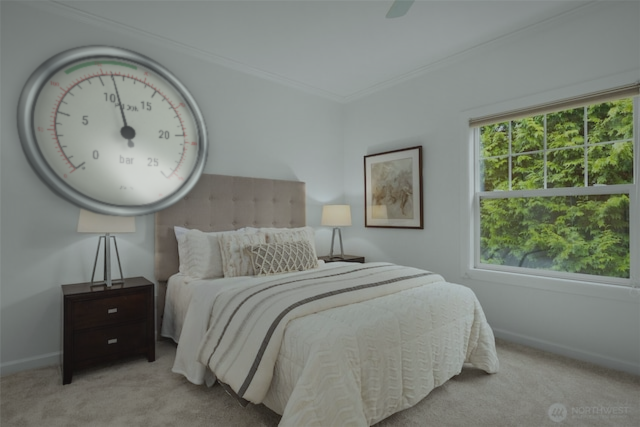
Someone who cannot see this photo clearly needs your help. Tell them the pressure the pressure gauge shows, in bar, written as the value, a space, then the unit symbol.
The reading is 11 bar
